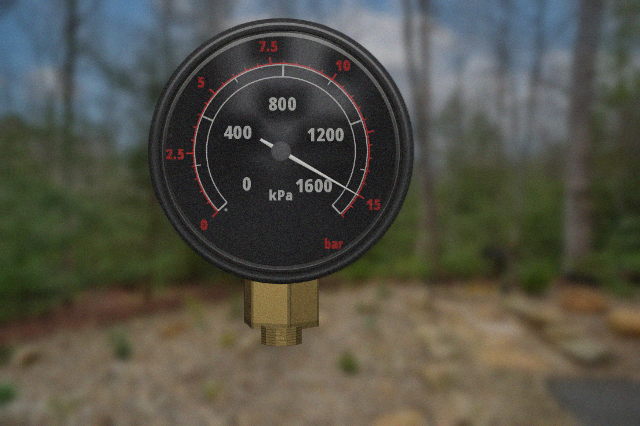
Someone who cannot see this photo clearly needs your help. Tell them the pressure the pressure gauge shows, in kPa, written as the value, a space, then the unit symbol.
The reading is 1500 kPa
